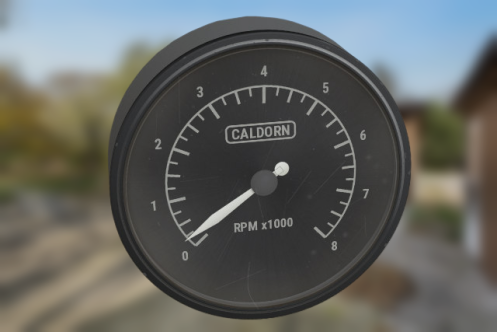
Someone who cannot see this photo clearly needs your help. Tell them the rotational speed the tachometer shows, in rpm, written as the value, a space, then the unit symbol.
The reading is 250 rpm
